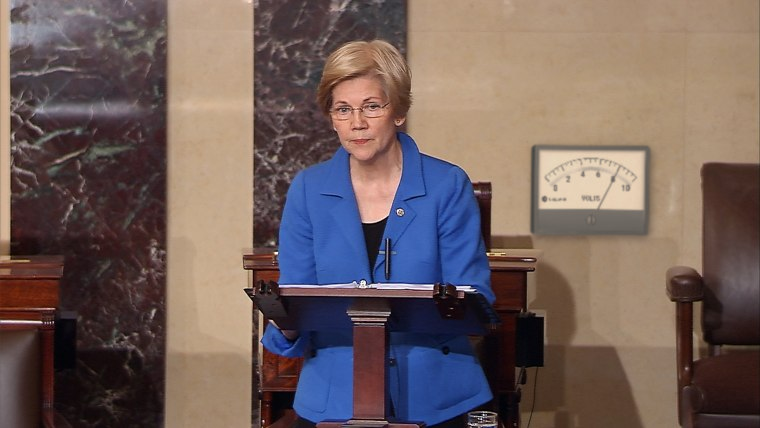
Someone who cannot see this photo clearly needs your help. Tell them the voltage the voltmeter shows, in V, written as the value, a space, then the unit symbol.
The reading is 8 V
